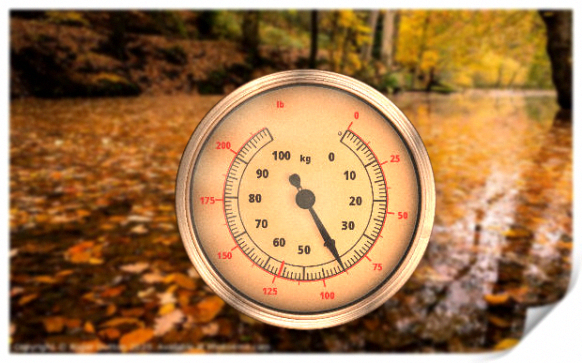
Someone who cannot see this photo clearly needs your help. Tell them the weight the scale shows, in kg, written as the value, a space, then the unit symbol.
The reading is 40 kg
